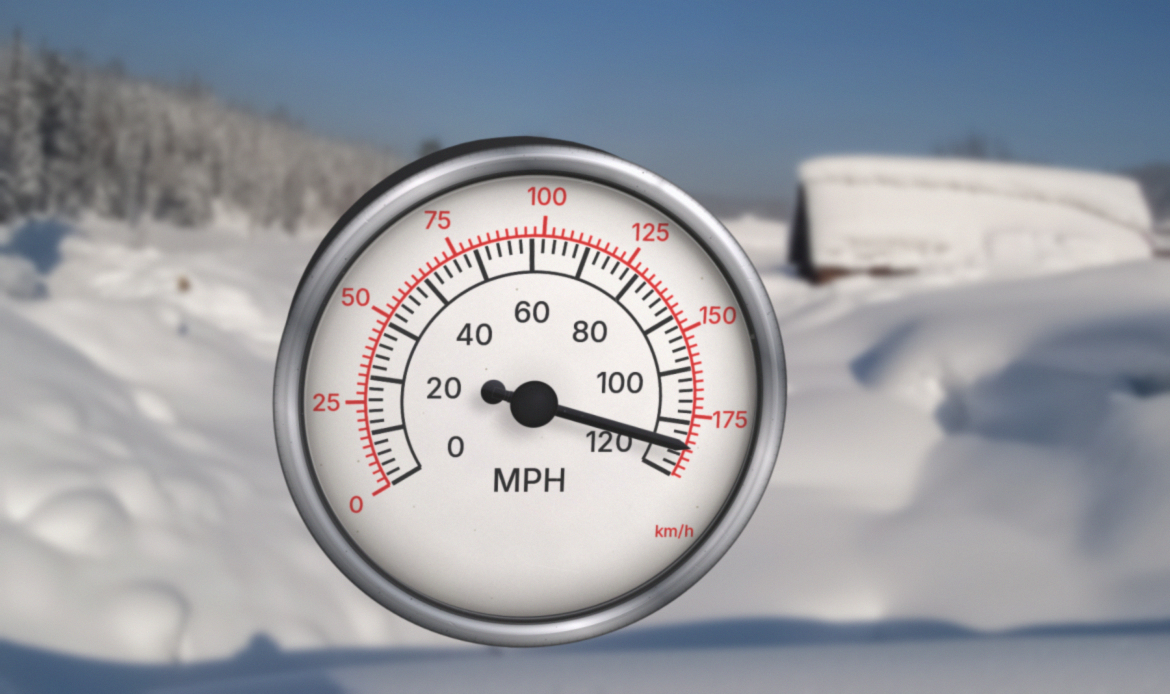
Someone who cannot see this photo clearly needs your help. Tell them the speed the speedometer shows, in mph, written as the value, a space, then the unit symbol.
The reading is 114 mph
